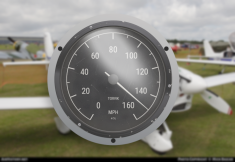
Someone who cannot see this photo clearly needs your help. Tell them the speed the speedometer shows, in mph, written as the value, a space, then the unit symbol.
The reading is 150 mph
